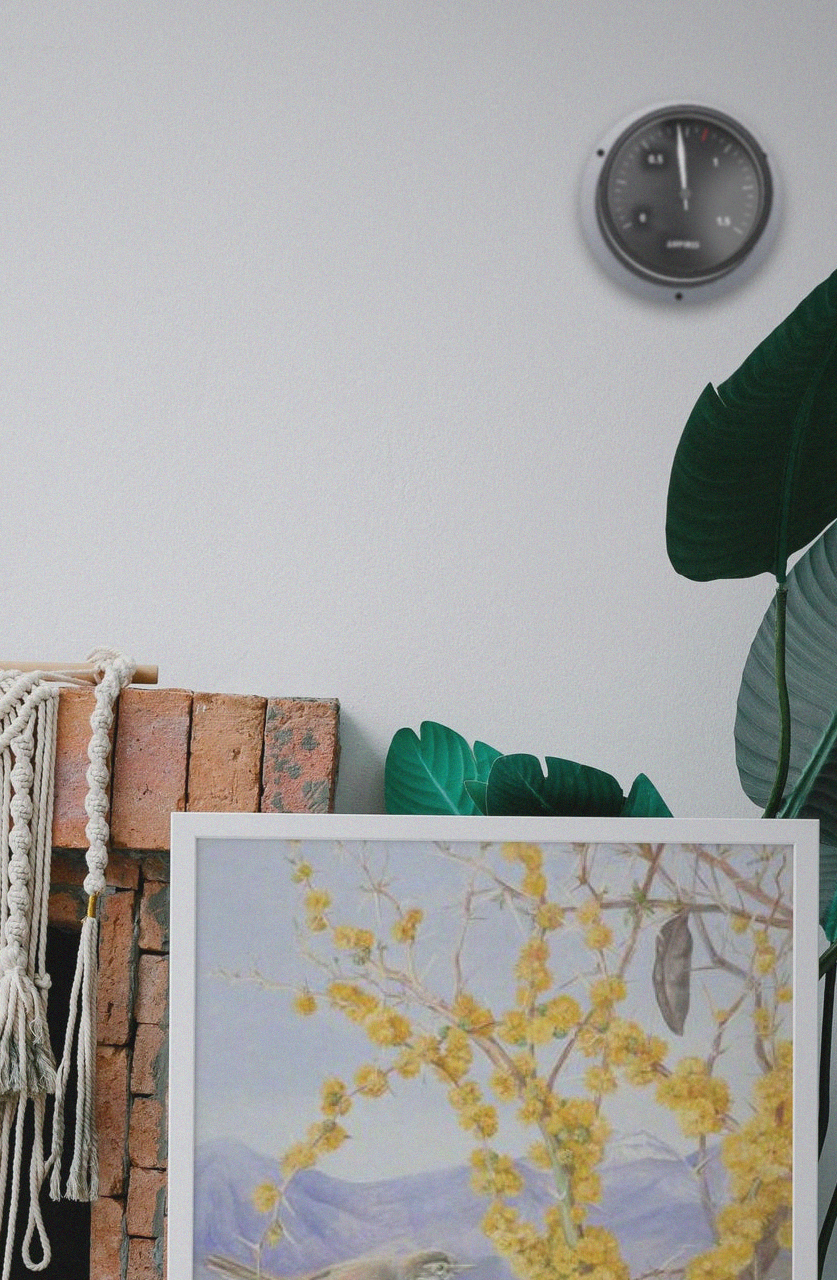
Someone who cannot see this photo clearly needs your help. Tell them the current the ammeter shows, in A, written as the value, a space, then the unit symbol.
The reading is 0.7 A
